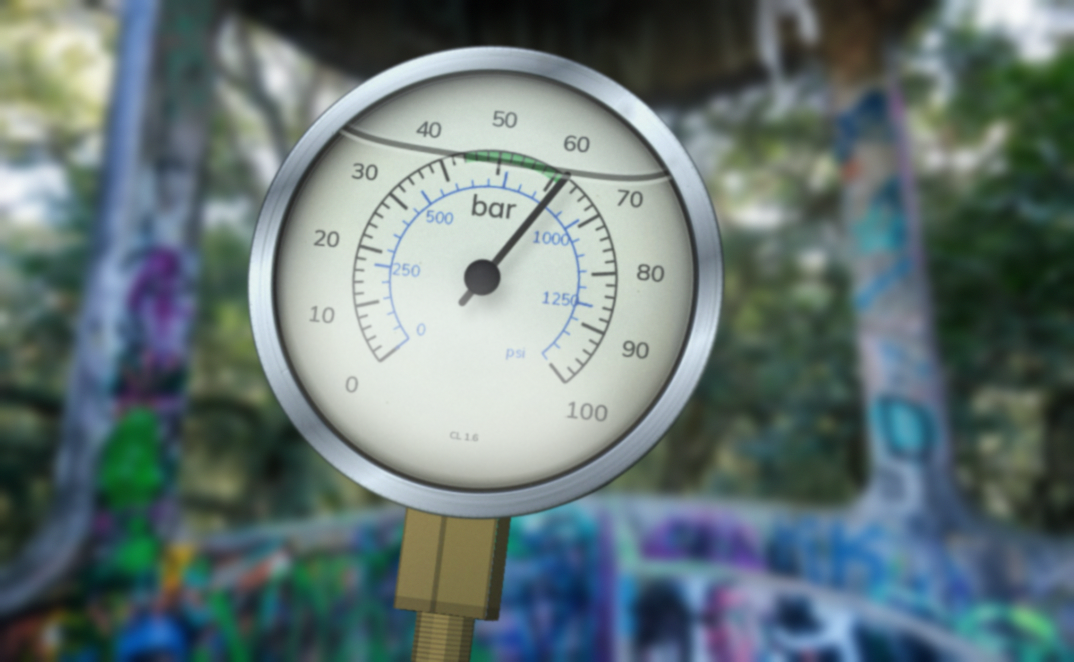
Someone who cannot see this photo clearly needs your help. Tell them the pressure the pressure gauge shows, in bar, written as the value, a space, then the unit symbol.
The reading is 62 bar
